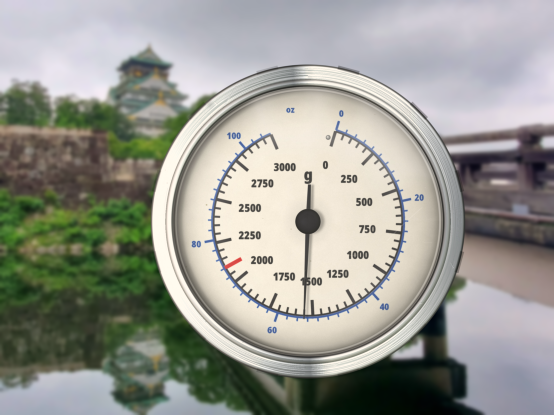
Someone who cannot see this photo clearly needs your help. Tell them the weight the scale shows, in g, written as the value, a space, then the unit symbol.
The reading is 1550 g
